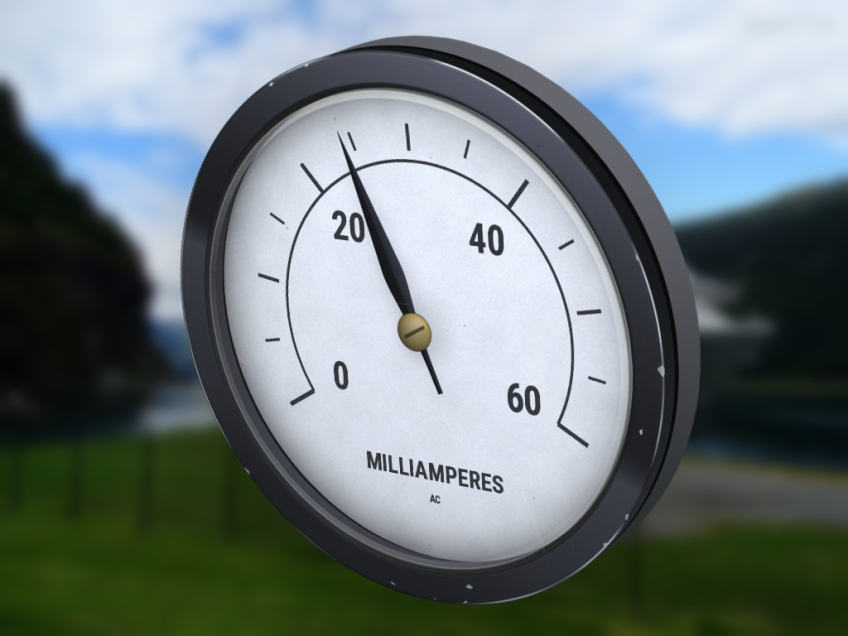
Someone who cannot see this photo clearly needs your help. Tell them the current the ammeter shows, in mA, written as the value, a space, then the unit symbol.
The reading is 25 mA
